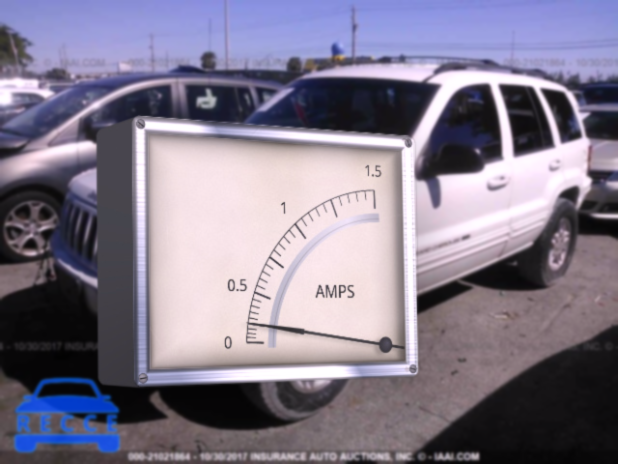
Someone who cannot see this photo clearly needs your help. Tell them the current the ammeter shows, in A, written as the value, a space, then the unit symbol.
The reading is 0.25 A
